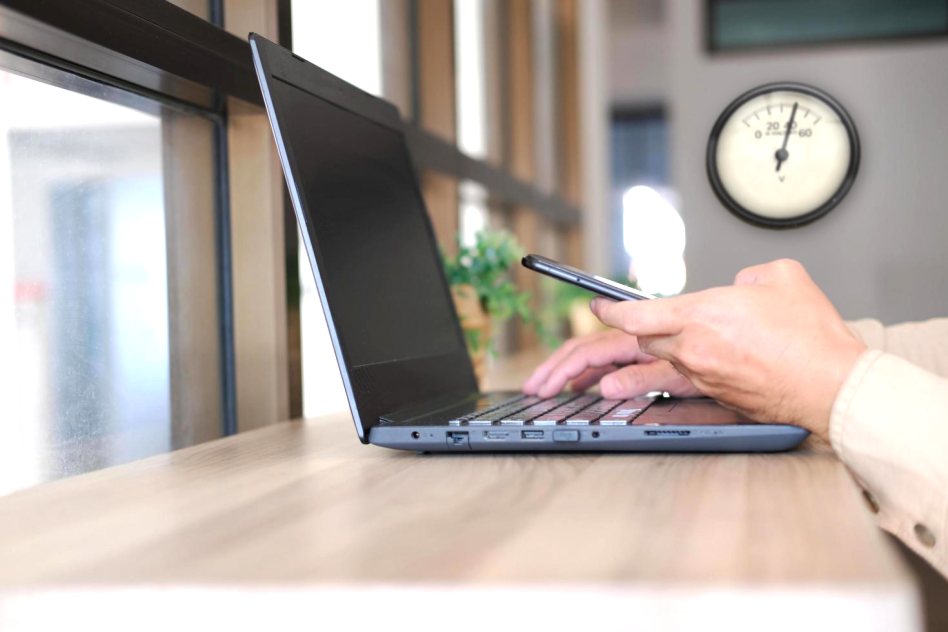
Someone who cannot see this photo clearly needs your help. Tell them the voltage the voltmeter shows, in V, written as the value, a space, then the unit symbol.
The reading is 40 V
